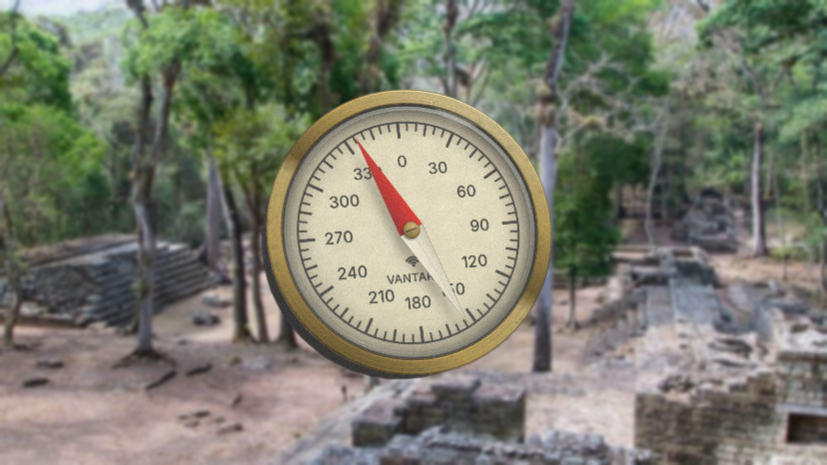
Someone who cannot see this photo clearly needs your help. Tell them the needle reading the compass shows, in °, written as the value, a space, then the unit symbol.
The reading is 335 °
